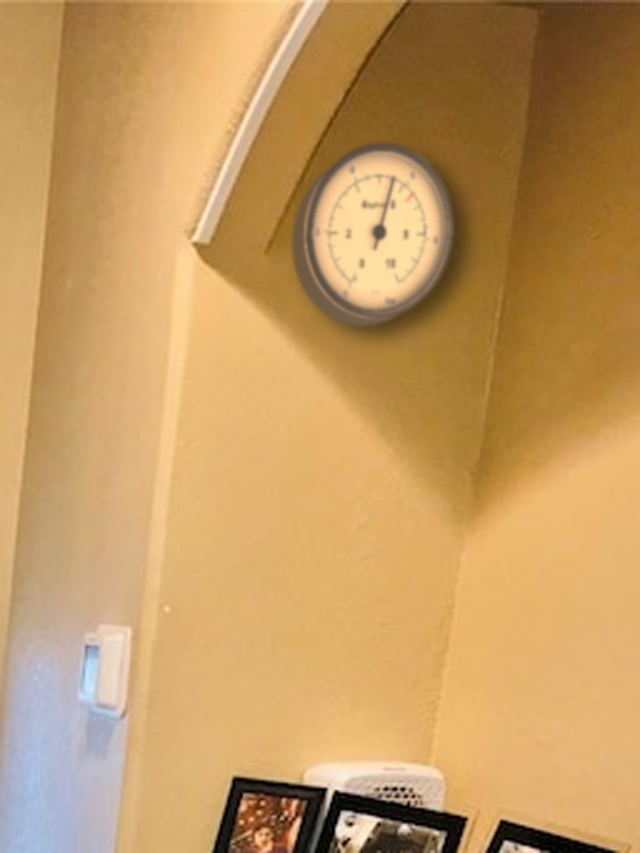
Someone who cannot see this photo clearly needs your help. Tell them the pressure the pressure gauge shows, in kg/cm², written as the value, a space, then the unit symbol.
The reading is 5.5 kg/cm²
